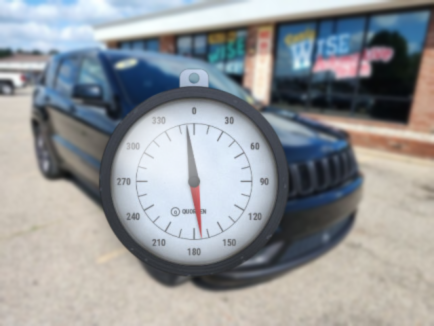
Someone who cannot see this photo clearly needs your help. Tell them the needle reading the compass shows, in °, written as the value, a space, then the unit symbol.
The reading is 172.5 °
